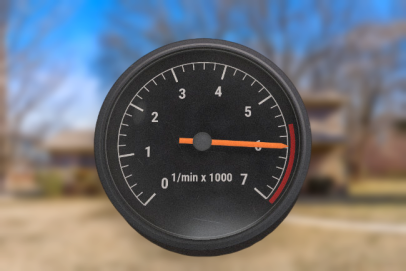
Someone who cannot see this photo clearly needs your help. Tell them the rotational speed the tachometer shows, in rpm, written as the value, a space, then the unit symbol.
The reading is 6000 rpm
